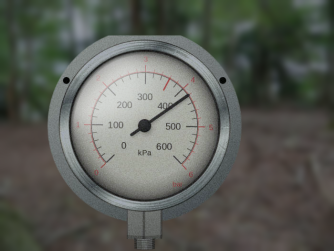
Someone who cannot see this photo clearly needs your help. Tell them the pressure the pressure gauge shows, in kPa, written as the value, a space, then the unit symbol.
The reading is 420 kPa
